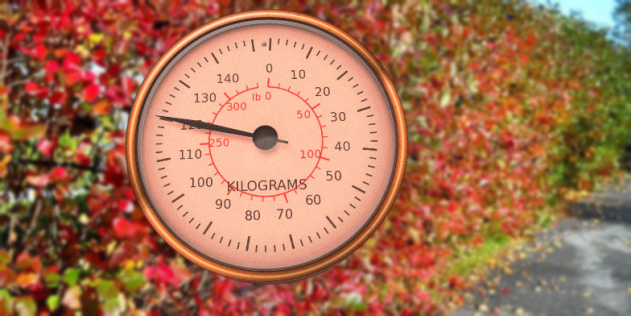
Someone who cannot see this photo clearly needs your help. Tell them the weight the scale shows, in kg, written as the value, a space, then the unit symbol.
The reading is 120 kg
